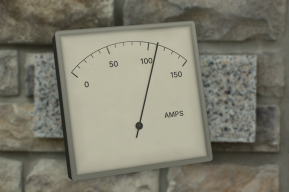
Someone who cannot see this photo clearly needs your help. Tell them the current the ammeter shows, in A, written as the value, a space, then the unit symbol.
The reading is 110 A
